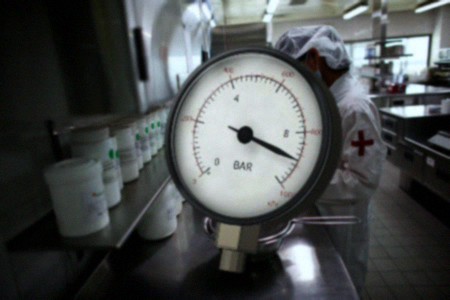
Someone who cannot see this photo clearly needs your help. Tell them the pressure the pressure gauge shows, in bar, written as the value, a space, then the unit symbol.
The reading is 9 bar
